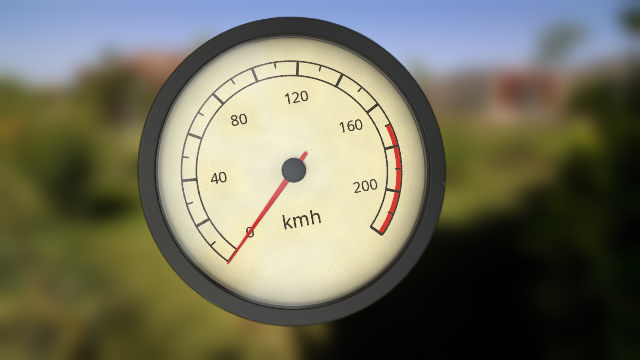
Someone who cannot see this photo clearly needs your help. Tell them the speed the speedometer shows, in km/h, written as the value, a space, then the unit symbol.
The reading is 0 km/h
